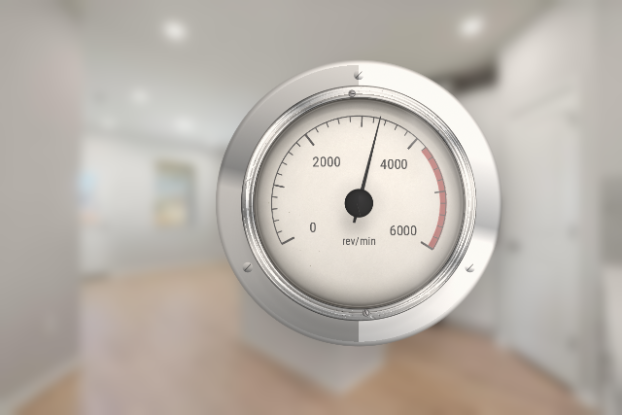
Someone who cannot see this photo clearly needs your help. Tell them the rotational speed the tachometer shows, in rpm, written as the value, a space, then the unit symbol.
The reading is 3300 rpm
